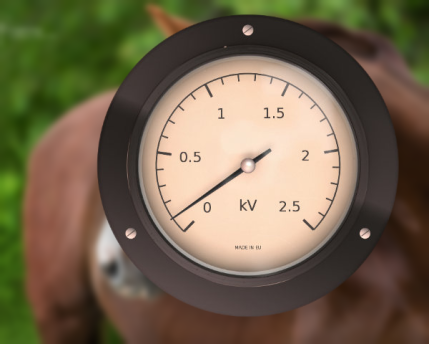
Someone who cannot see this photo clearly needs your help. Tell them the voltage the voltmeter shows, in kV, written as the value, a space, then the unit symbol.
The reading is 0.1 kV
